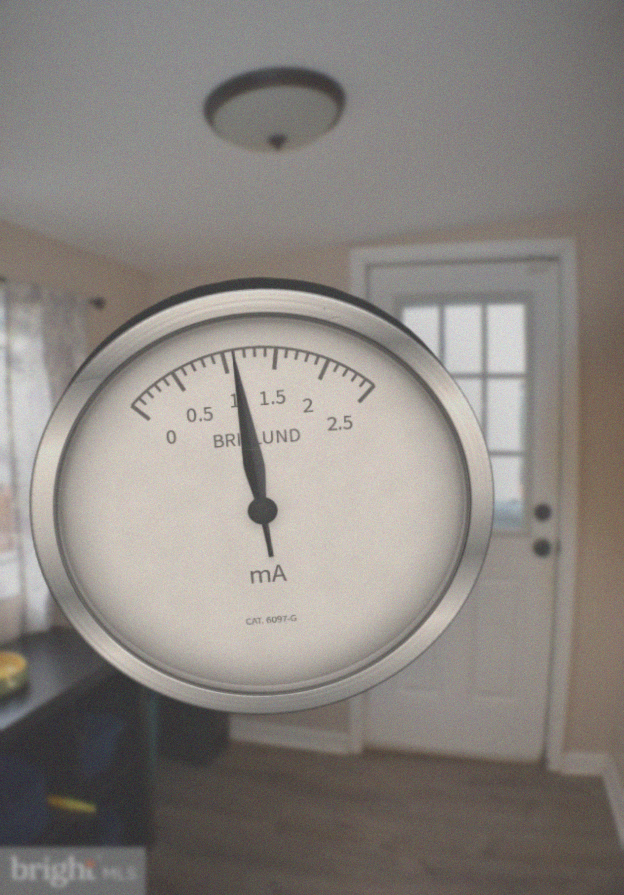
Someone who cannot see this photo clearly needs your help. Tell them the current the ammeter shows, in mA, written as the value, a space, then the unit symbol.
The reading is 1.1 mA
